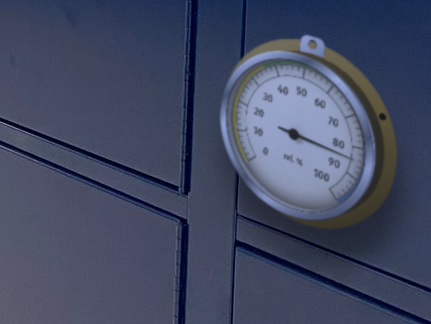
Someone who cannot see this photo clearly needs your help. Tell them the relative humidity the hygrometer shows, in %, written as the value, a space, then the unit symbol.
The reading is 84 %
